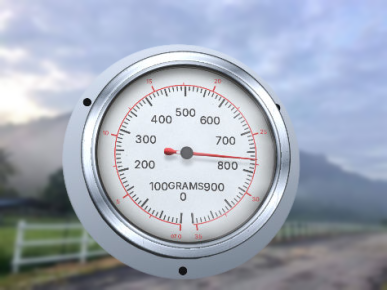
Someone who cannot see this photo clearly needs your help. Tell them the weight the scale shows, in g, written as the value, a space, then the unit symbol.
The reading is 770 g
